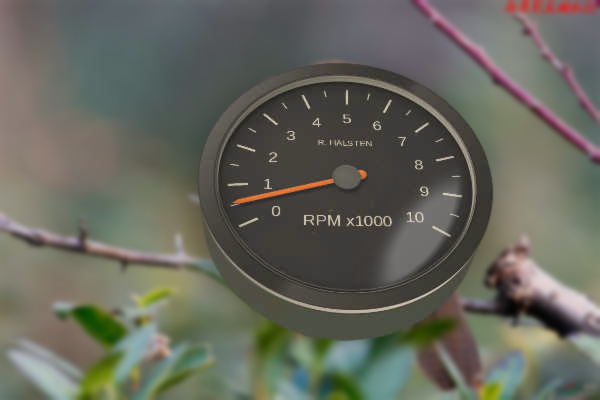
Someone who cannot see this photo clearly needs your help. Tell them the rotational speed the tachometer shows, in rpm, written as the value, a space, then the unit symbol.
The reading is 500 rpm
